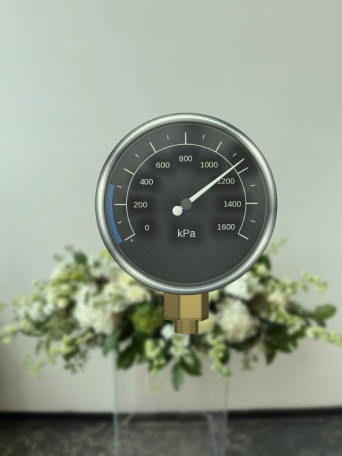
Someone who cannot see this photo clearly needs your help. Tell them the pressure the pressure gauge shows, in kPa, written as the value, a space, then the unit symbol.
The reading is 1150 kPa
